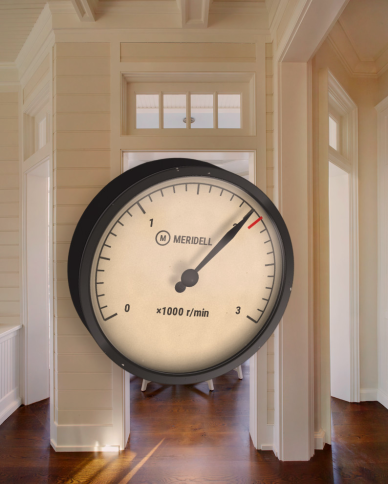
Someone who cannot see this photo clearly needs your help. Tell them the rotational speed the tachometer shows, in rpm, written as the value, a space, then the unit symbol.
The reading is 2000 rpm
